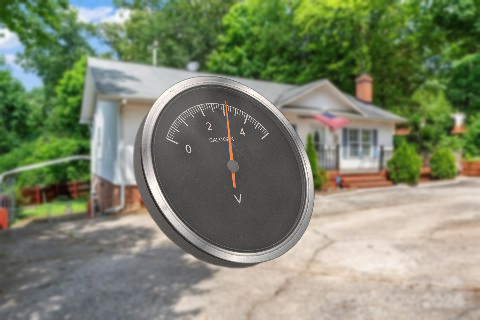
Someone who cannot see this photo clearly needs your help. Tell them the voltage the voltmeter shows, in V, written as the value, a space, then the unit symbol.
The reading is 3 V
